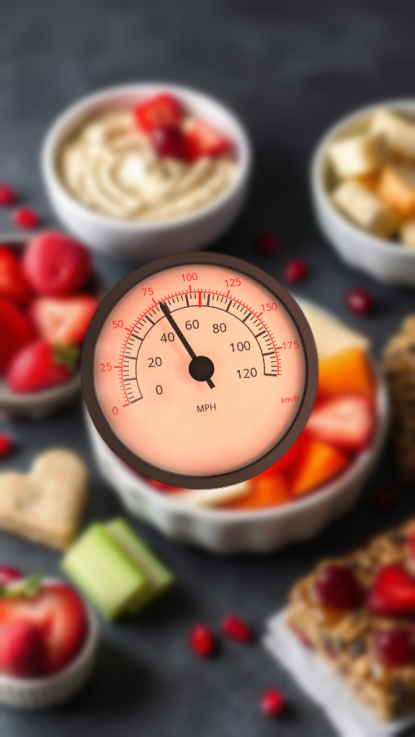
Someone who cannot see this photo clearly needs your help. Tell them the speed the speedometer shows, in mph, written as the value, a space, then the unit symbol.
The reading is 48 mph
